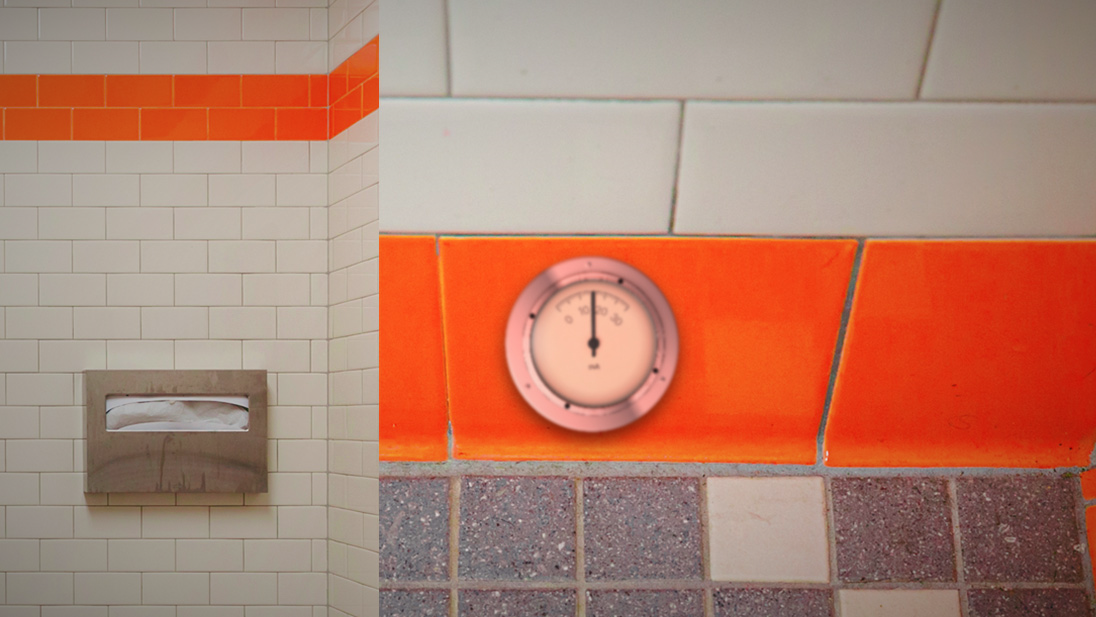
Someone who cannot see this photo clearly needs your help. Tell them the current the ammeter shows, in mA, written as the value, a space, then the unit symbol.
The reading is 15 mA
